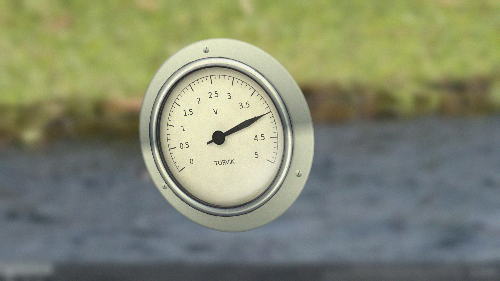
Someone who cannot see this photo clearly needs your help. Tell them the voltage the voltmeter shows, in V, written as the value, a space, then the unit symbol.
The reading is 4 V
